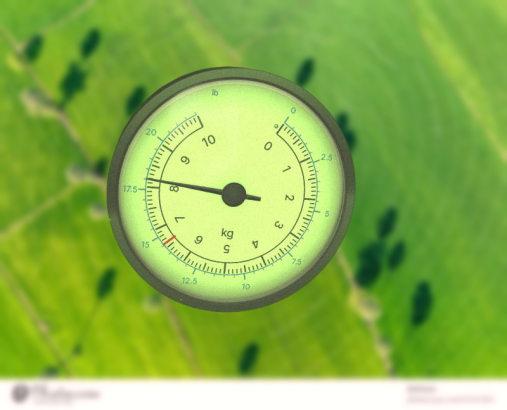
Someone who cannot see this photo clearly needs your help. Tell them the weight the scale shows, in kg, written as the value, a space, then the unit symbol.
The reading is 8.2 kg
